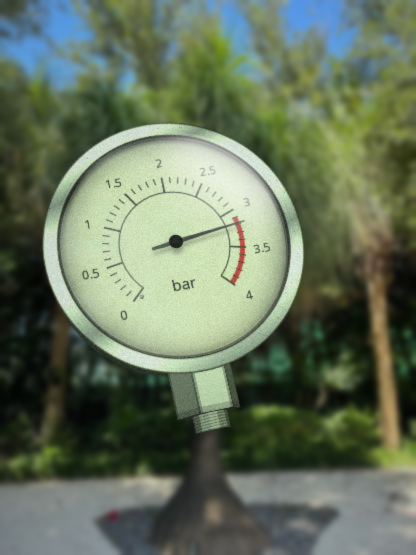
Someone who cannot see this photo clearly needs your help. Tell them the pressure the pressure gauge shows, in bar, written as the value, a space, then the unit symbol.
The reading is 3.2 bar
